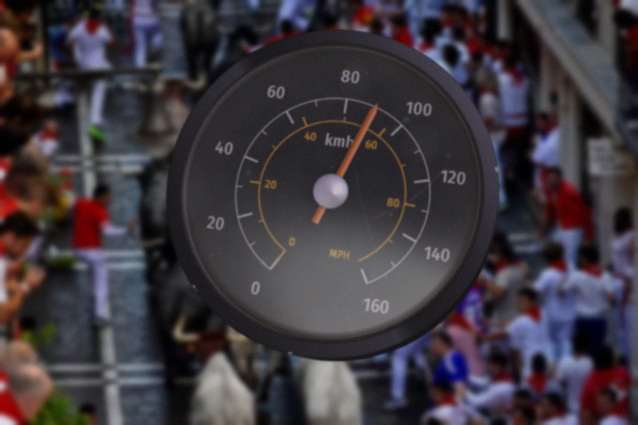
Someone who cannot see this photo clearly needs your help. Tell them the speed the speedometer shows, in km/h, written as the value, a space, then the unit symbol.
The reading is 90 km/h
